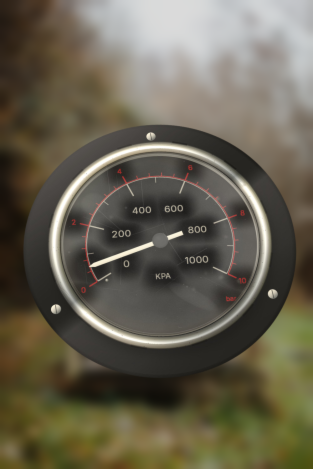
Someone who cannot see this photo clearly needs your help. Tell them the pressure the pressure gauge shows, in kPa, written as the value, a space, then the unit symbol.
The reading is 50 kPa
